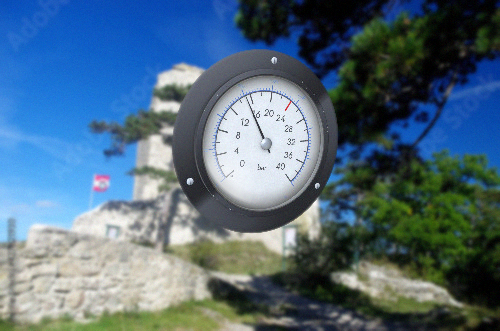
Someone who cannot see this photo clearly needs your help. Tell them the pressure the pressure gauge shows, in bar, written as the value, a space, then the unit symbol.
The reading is 15 bar
